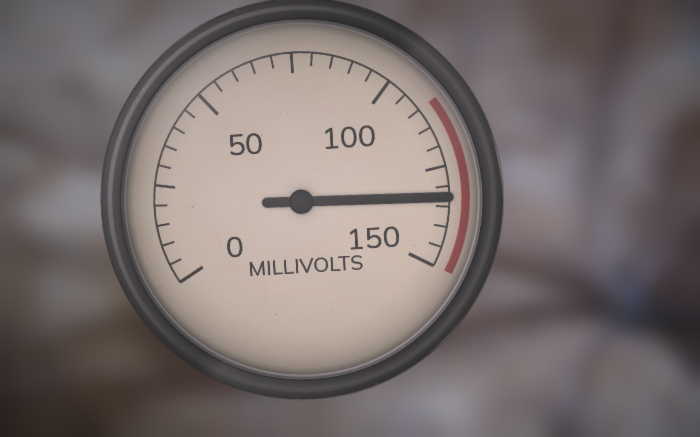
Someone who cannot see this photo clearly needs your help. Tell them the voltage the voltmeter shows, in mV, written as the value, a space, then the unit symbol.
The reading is 132.5 mV
